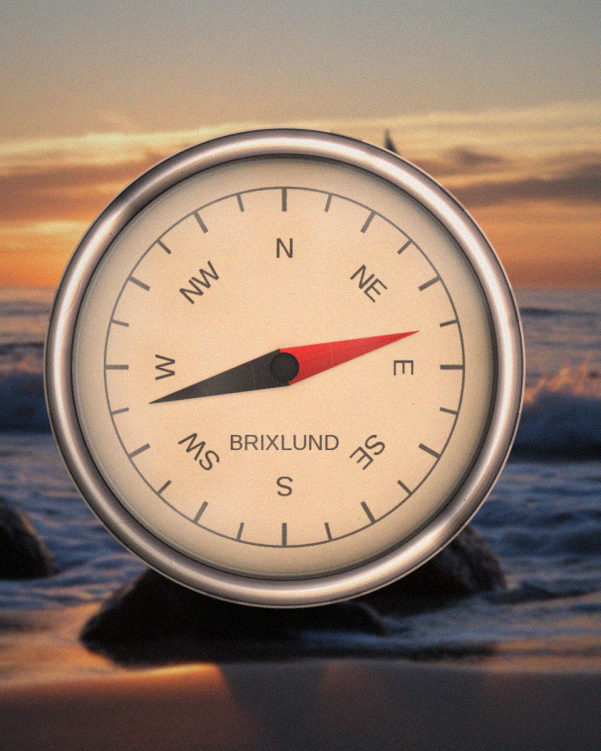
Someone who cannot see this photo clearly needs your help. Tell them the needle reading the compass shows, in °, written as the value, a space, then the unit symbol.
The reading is 75 °
